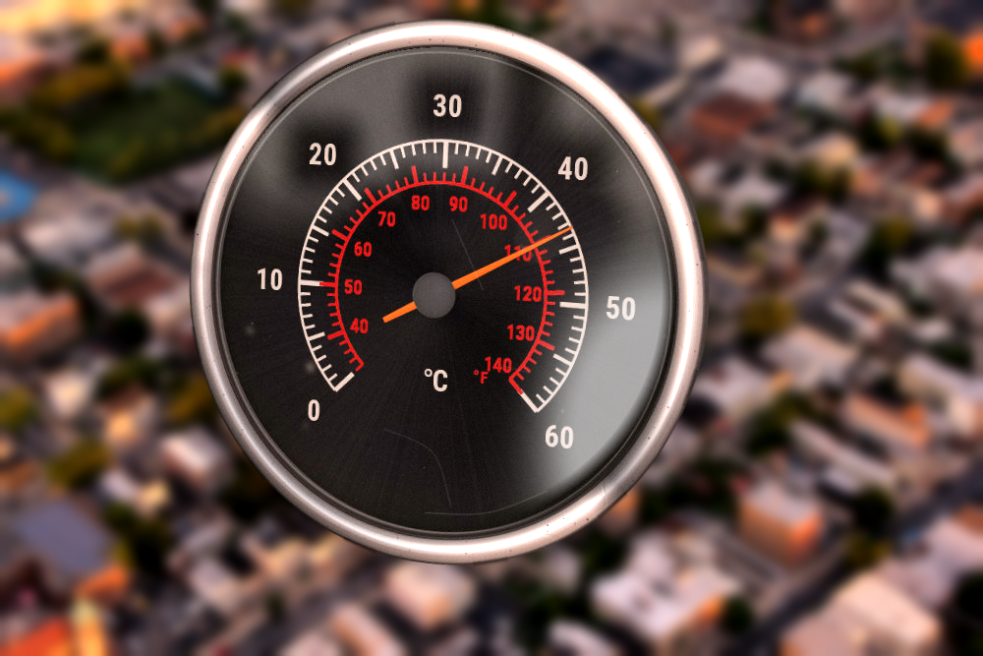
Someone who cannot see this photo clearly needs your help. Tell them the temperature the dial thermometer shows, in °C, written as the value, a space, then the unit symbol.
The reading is 43.5 °C
